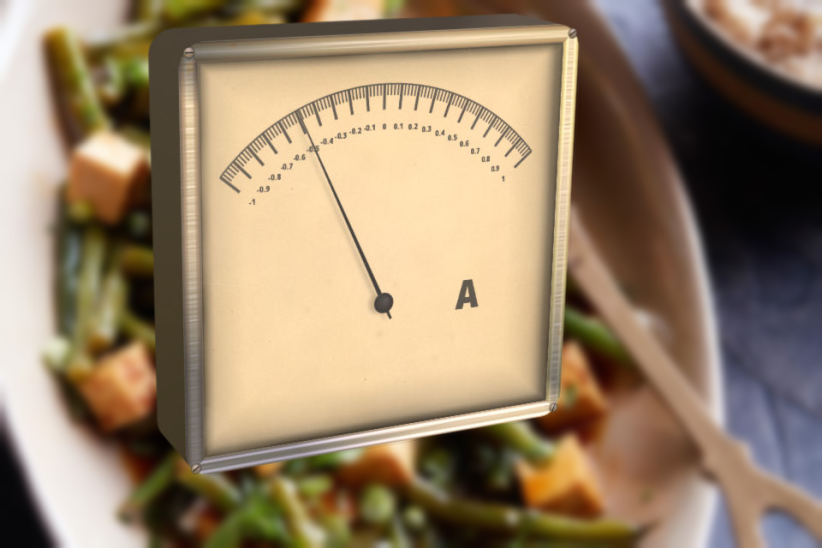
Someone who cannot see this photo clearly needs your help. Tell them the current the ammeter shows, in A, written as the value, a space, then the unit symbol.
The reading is -0.5 A
